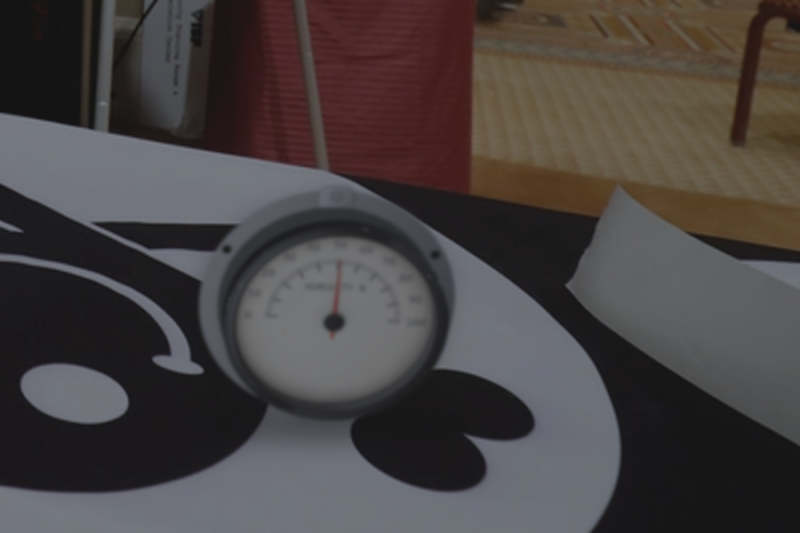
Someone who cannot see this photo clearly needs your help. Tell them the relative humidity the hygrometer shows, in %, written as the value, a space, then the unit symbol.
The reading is 50 %
